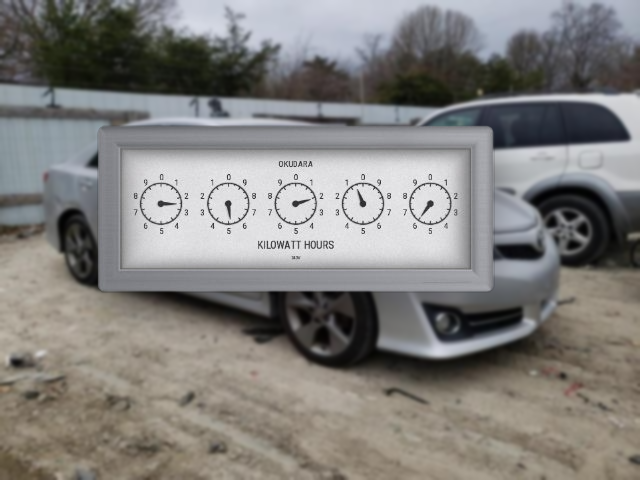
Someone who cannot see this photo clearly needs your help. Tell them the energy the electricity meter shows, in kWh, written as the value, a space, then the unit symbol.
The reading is 25206 kWh
